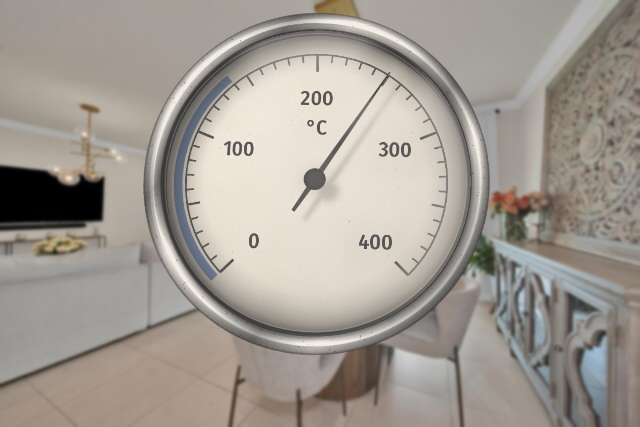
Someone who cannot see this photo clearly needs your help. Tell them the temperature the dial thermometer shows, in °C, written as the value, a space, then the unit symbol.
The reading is 250 °C
